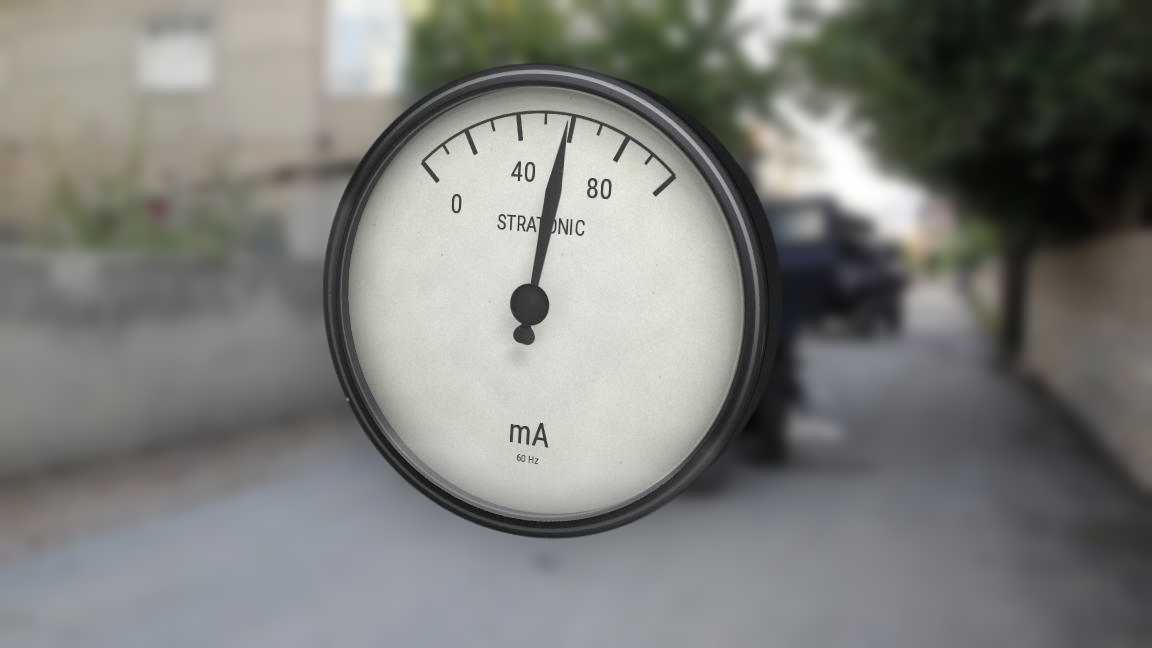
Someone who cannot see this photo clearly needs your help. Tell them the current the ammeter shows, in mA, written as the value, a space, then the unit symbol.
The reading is 60 mA
